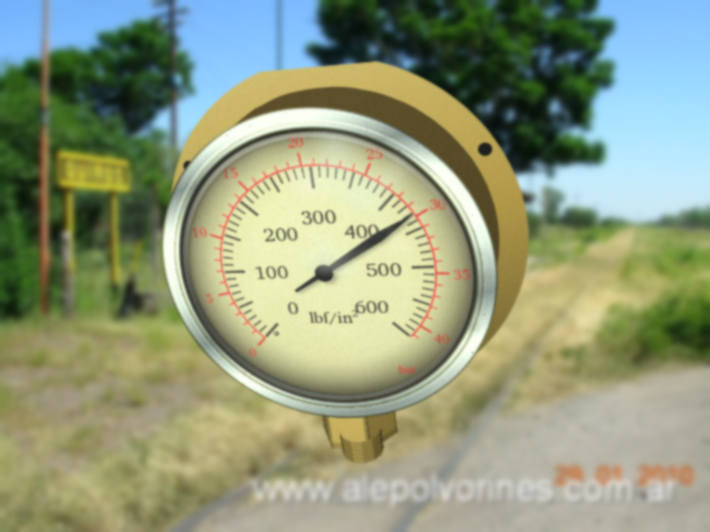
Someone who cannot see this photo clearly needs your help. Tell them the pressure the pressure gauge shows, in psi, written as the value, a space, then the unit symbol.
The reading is 430 psi
